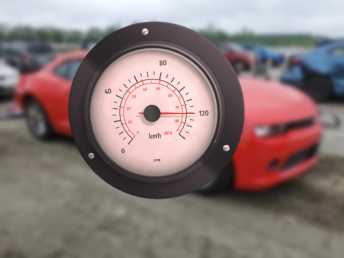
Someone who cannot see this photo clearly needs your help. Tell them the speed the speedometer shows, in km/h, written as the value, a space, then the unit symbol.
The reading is 120 km/h
